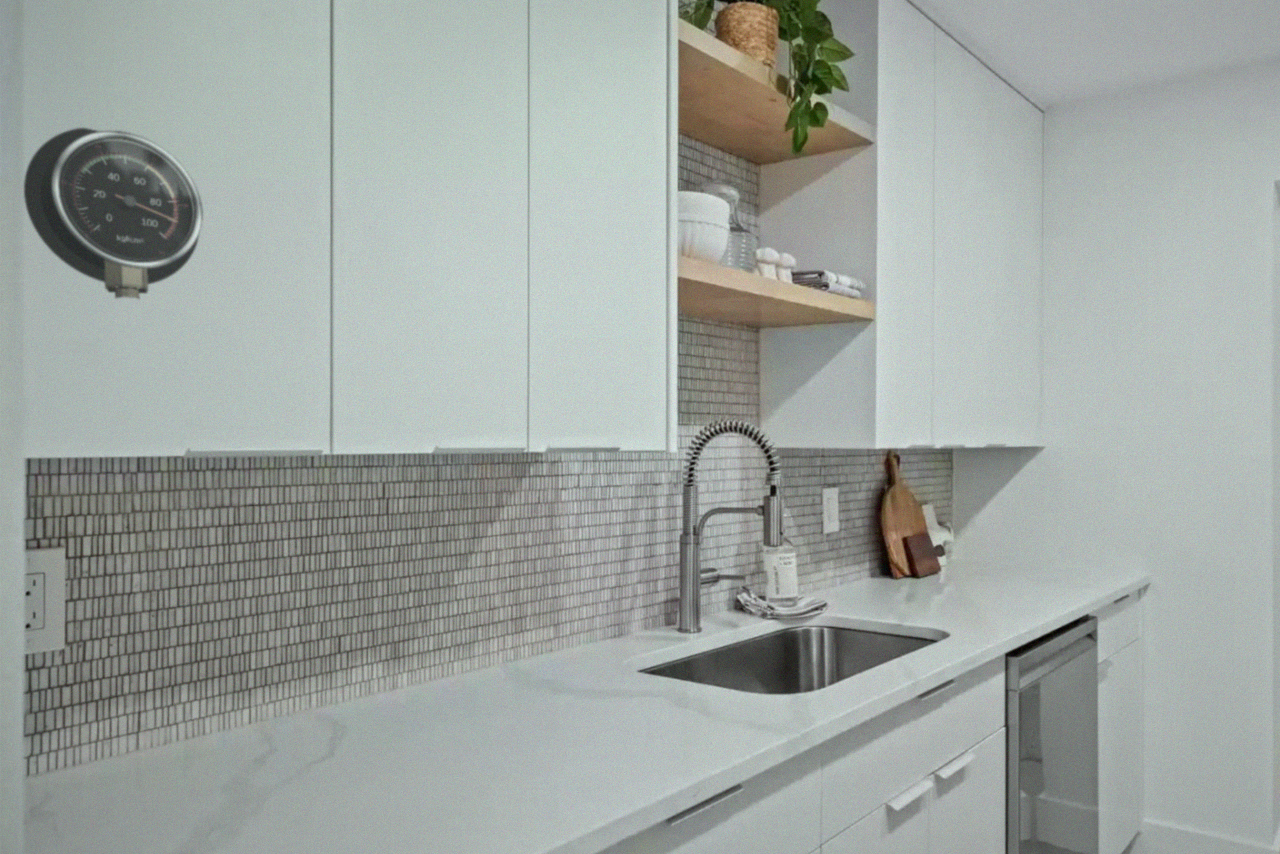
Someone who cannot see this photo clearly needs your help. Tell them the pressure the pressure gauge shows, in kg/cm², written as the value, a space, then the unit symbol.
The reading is 90 kg/cm²
